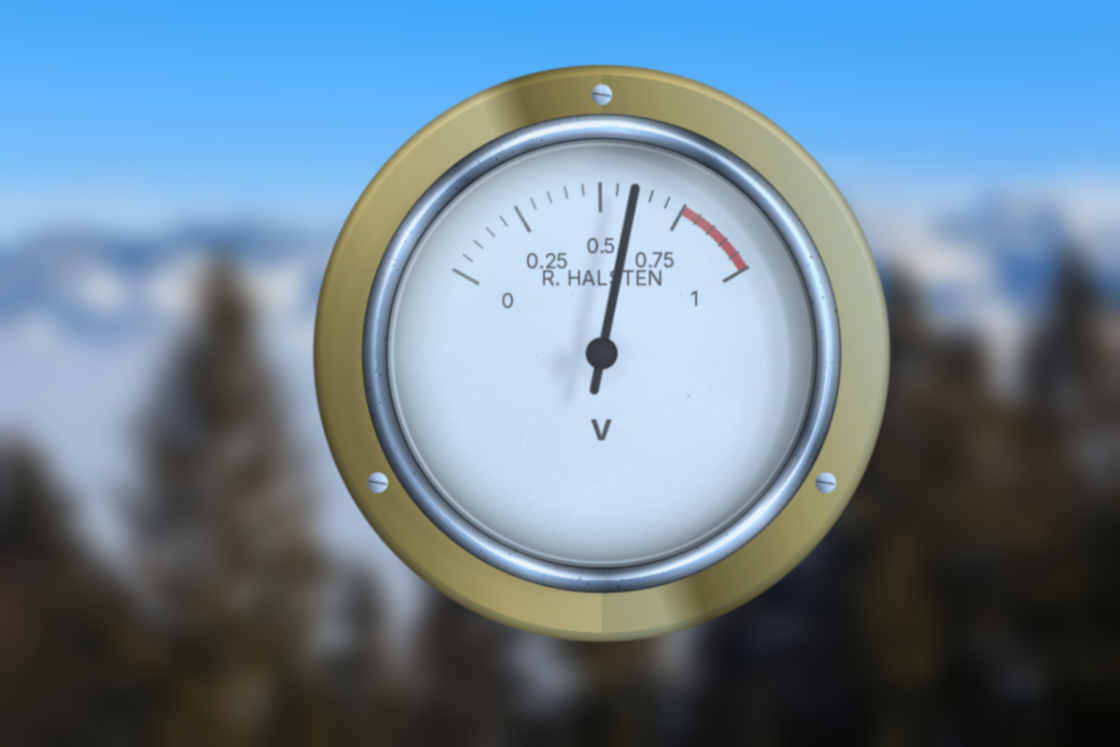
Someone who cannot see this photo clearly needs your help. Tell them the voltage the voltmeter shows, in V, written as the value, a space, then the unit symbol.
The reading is 0.6 V
